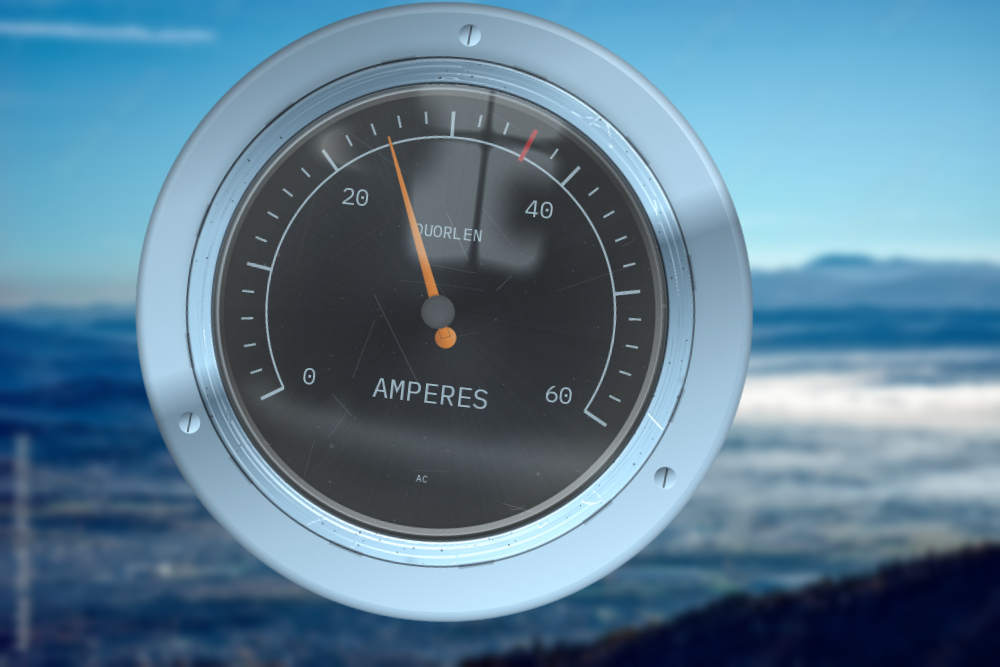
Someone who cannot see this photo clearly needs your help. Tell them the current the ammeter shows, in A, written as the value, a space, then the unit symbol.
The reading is 25 A
